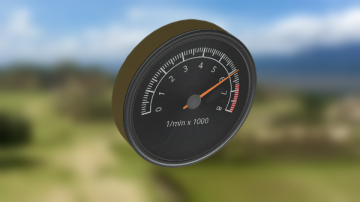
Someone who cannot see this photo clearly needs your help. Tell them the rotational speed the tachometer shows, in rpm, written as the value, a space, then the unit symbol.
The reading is 6000 rpm
